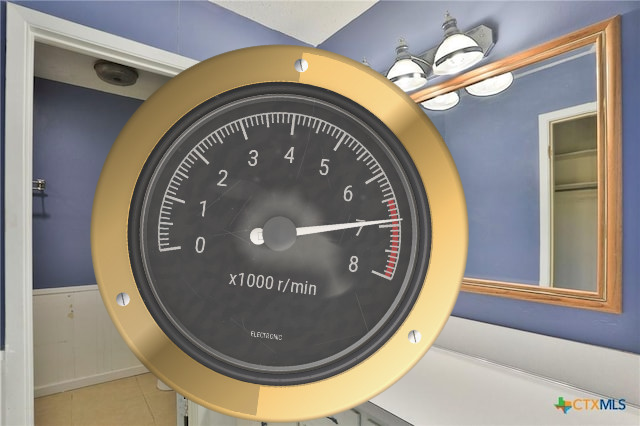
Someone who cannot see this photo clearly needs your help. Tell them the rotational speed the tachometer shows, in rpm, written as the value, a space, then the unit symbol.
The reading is 6900 rpm
